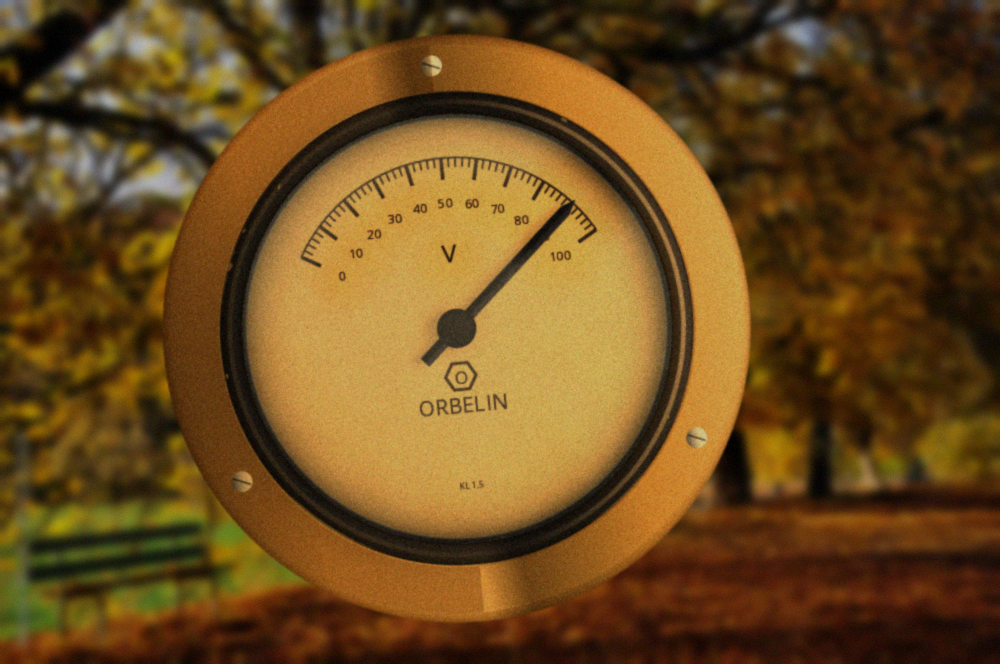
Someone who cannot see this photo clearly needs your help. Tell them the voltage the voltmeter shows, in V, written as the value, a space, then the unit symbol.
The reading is 90 V
